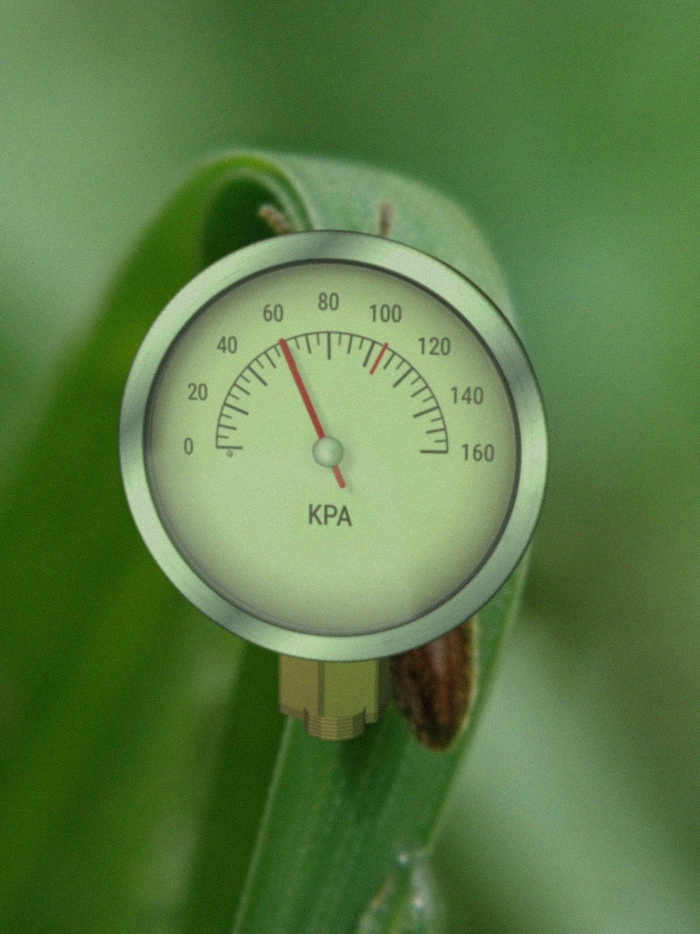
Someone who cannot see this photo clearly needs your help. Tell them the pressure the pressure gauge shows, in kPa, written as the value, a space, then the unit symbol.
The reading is 60 kPa
